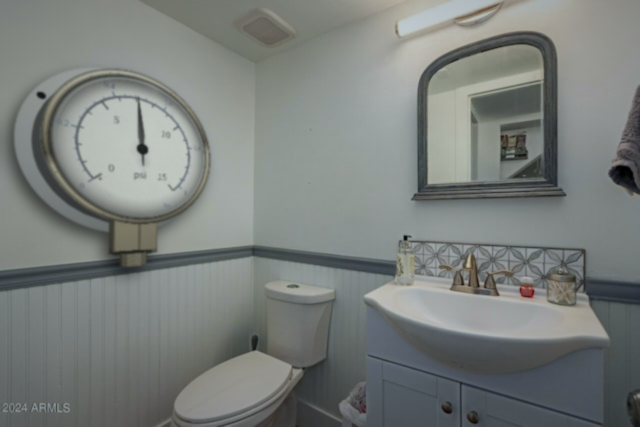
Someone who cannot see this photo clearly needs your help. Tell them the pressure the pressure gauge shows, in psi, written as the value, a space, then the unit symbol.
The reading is 7 psi
